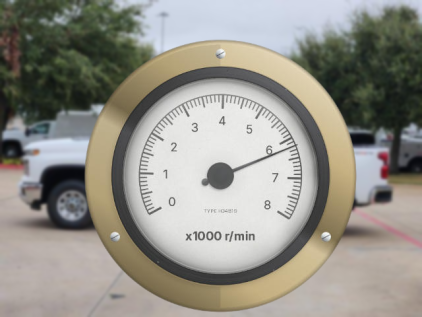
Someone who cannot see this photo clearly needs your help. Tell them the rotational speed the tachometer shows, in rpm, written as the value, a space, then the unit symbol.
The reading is 6200 rpm
